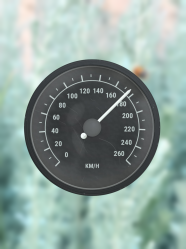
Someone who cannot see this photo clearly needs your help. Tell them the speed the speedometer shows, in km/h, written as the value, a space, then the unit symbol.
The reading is 175 km/h
